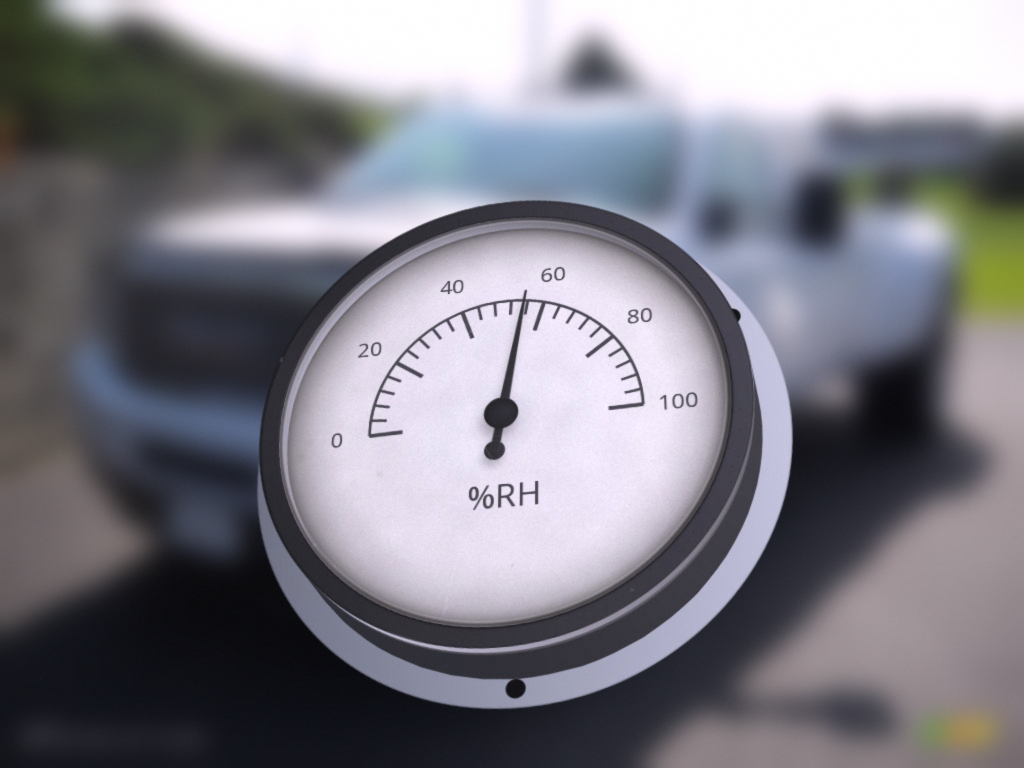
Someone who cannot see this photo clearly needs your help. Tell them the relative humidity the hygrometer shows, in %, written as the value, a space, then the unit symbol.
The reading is 56 %
